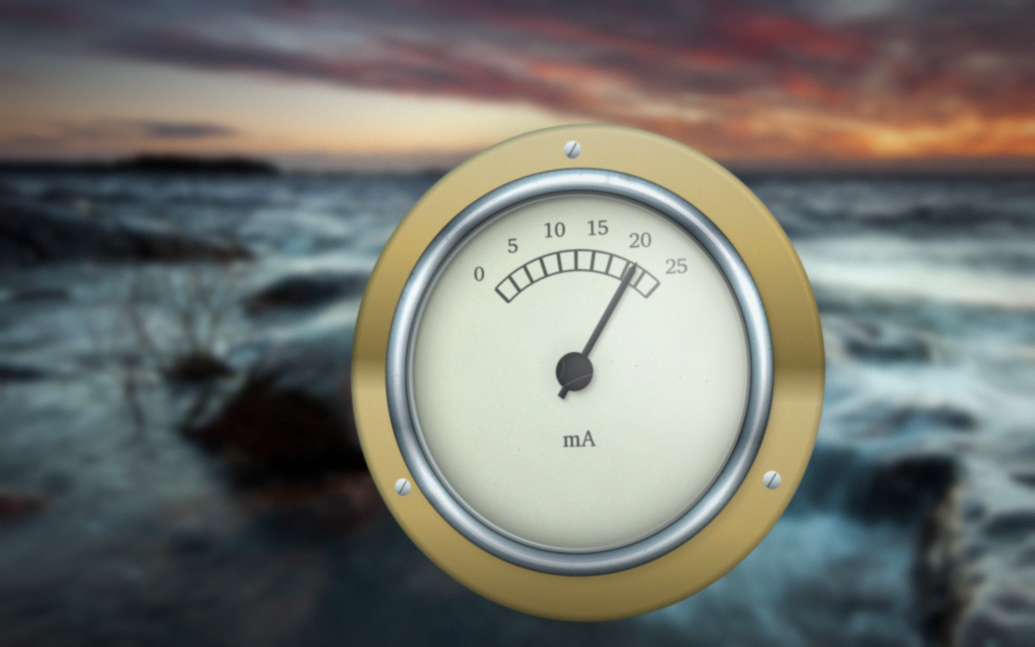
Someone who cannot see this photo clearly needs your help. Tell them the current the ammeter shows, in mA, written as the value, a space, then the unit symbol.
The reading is 21.25 mA
